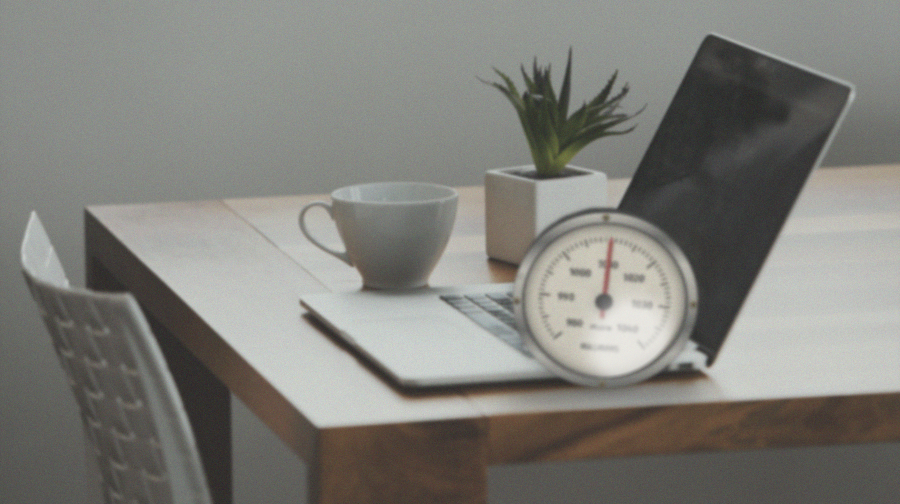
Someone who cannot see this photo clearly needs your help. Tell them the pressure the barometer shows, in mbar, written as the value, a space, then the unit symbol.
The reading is 1010 mbar
